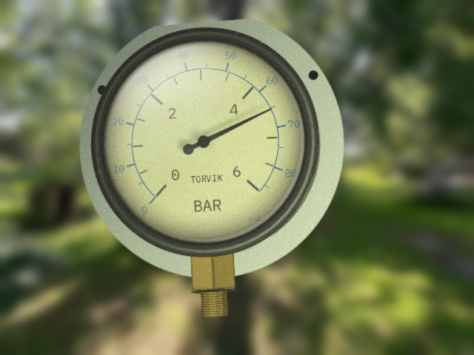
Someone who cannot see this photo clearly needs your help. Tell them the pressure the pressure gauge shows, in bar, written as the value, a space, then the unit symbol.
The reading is 4.5 bar
